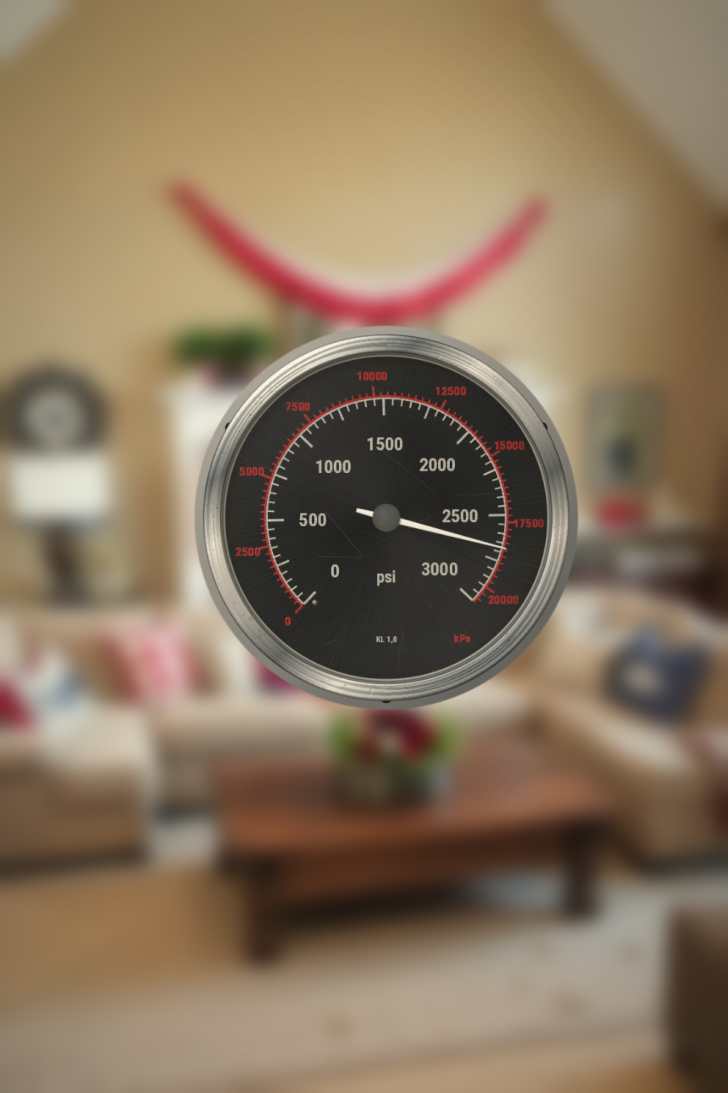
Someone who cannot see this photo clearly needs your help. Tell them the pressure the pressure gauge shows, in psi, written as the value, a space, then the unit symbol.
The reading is 2675 psi
